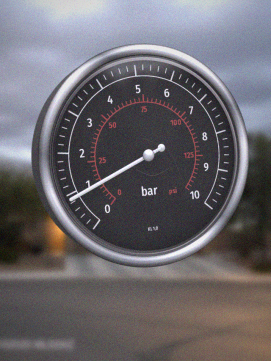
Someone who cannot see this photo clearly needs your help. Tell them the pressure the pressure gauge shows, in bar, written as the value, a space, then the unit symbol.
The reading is 0.9 bar
